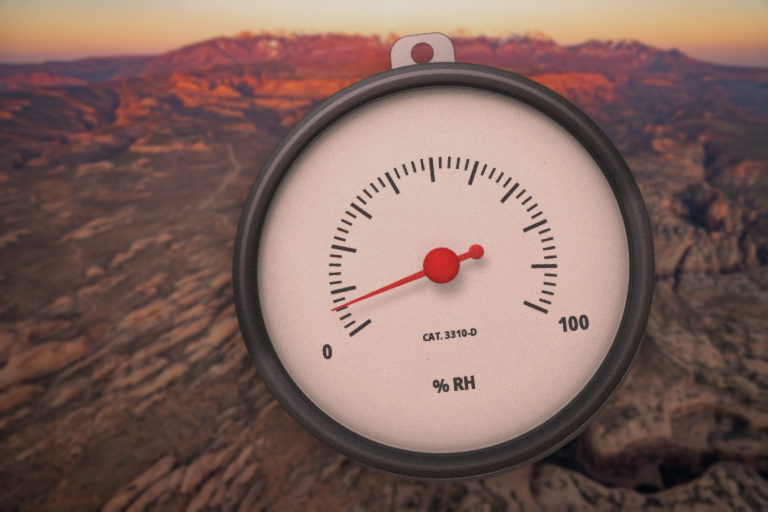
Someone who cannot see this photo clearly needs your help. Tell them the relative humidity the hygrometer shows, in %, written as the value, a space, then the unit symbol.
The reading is 6 %
